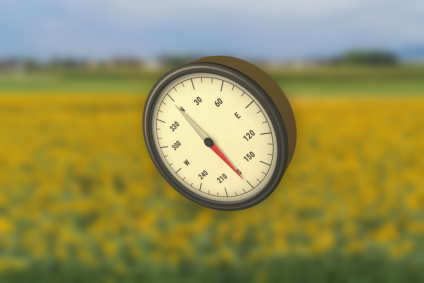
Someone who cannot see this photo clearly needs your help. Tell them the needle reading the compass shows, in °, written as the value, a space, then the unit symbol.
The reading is 180 °
